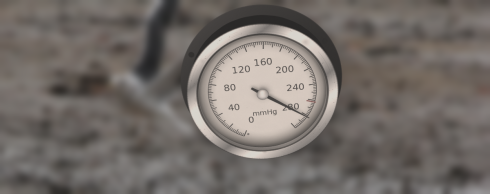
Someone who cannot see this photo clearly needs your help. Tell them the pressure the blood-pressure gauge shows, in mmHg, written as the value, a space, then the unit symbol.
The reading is 280 mmHg
